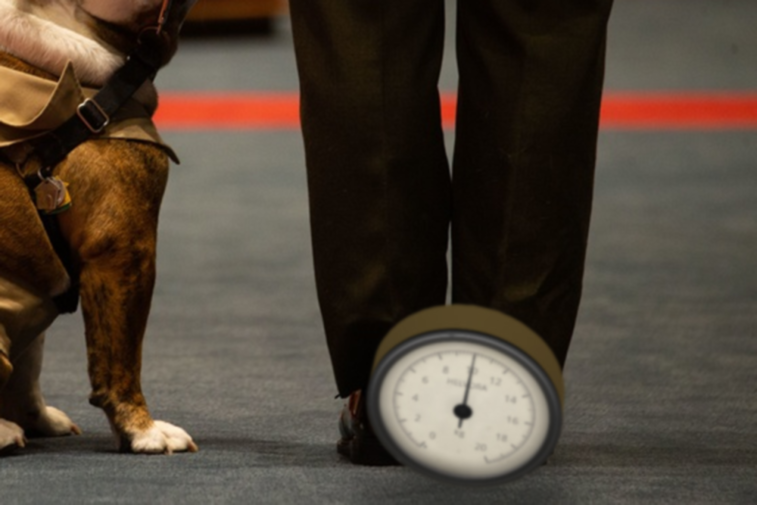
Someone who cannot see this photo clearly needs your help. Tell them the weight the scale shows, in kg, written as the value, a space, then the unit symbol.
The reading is 10 kg
